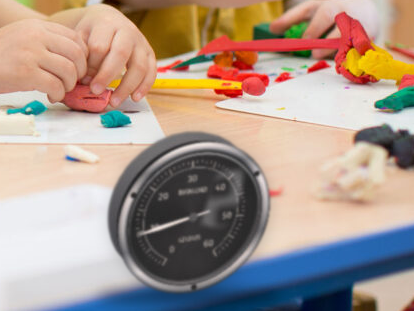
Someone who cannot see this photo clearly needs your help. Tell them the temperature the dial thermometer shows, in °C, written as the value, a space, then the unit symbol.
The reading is 10 °C
